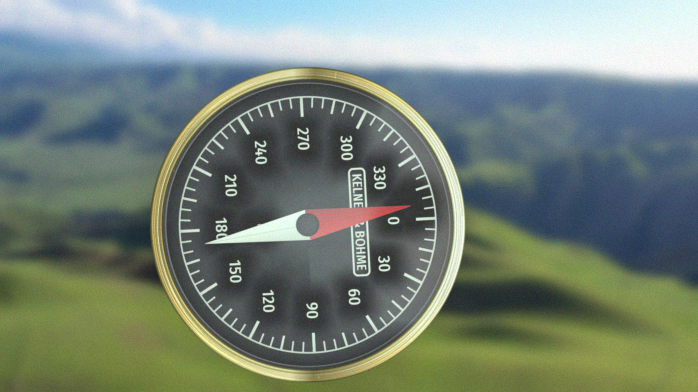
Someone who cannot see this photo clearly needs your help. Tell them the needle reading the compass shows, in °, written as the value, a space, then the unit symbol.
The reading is 352.5 °
